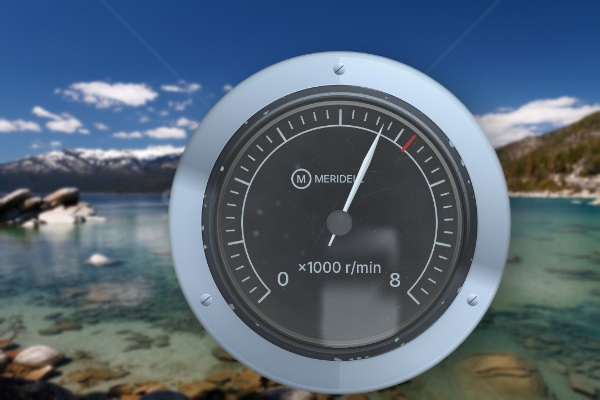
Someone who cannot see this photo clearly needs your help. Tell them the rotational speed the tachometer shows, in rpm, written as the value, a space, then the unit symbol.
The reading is 4700 rpm
